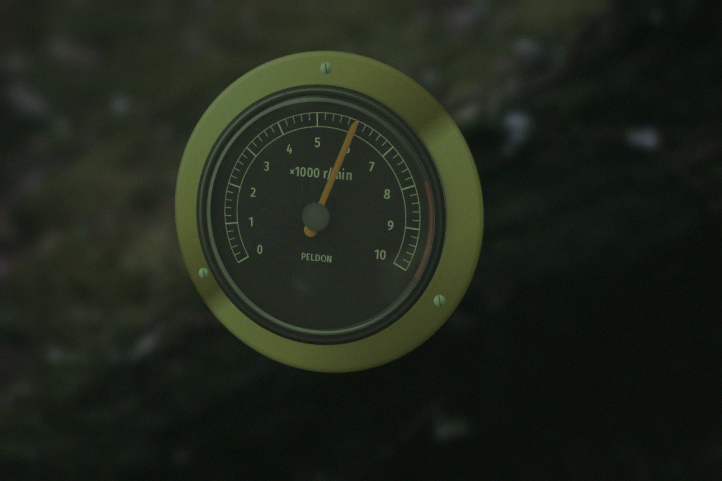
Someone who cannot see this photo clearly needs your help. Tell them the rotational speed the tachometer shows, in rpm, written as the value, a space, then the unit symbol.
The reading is 6000 rpm
